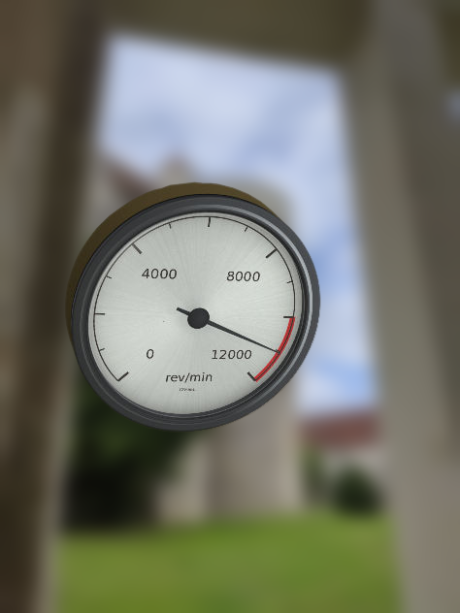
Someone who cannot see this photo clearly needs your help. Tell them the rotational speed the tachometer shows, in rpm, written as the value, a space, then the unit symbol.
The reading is 11000 rpm
